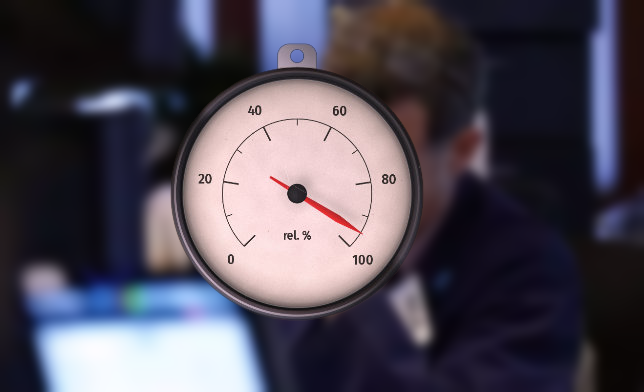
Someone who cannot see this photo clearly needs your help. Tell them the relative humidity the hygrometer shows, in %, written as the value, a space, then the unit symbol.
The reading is 95 %
